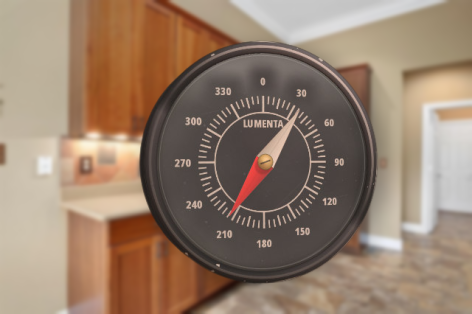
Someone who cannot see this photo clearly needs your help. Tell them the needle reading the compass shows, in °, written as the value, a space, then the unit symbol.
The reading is 215 °
